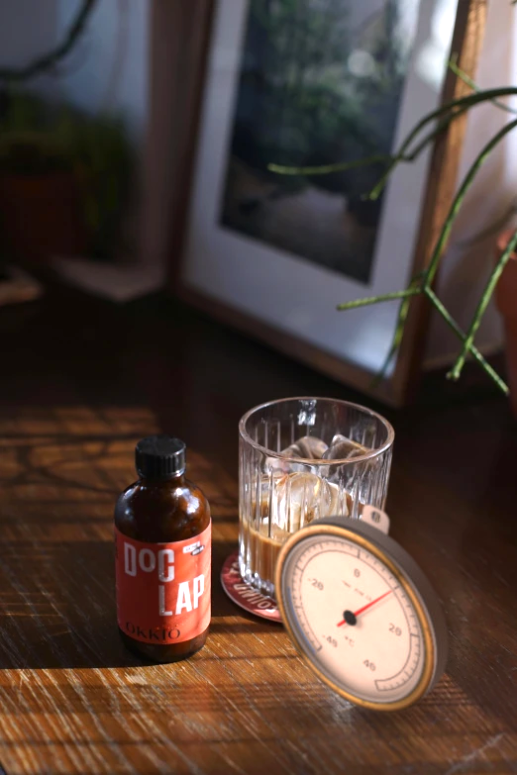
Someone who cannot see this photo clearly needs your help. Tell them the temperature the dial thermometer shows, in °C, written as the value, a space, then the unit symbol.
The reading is 10 °C
